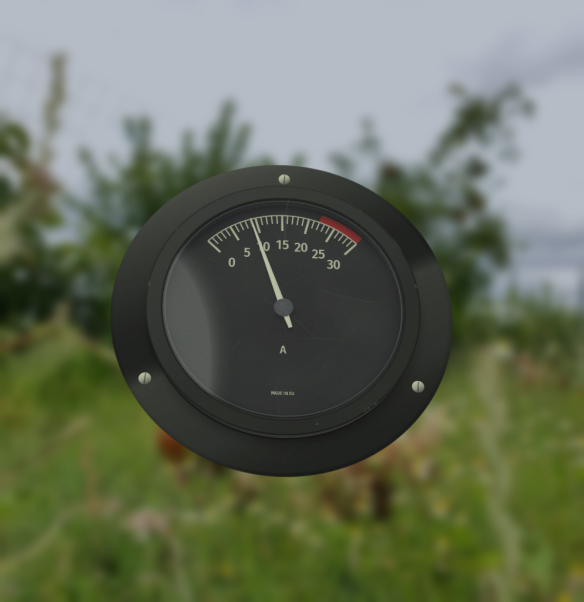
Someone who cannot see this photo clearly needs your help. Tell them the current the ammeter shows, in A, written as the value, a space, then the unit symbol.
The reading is 9 A
